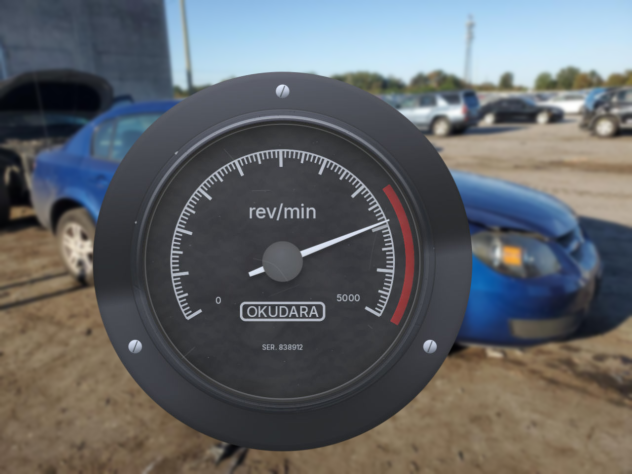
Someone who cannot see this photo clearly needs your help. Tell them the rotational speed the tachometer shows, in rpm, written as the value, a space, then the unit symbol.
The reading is 3950 rpm
